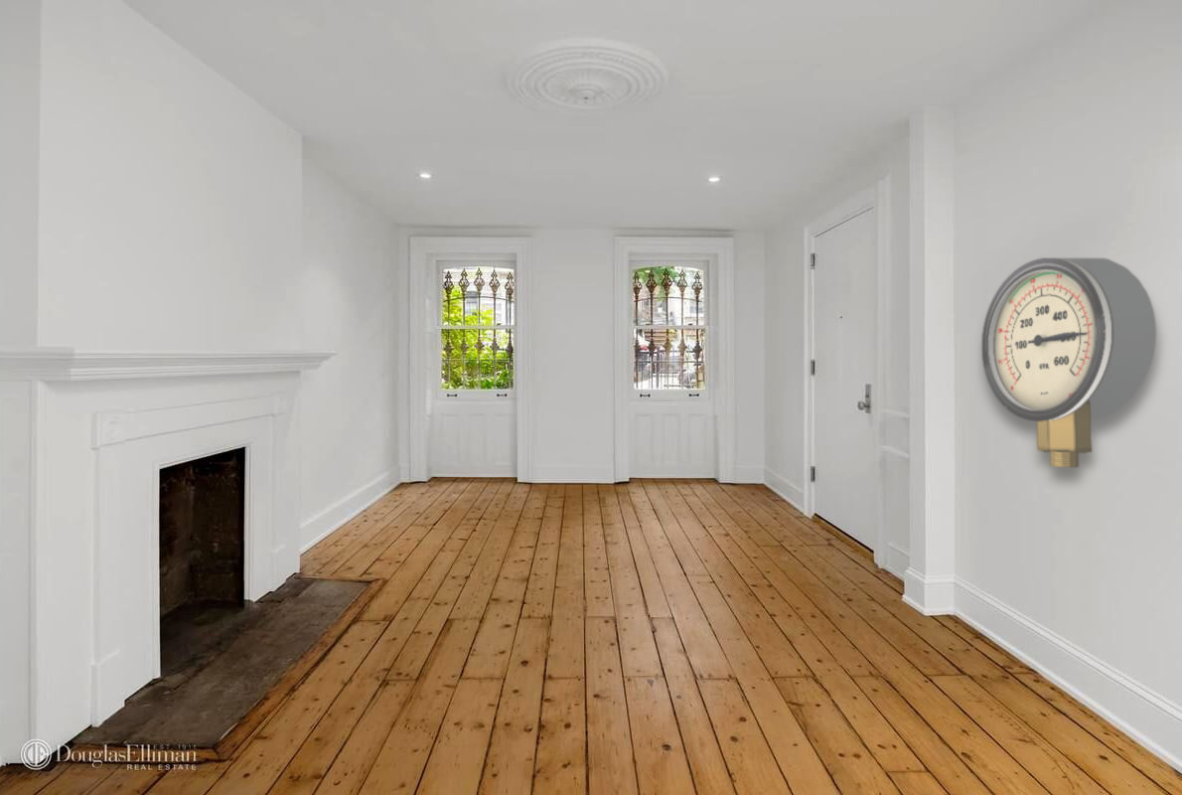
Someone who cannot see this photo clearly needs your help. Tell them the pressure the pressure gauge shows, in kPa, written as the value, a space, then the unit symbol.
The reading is 500 kPa
